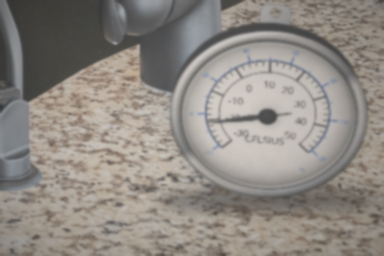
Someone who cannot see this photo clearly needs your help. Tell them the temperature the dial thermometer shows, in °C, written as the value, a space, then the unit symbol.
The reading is -20 °C
